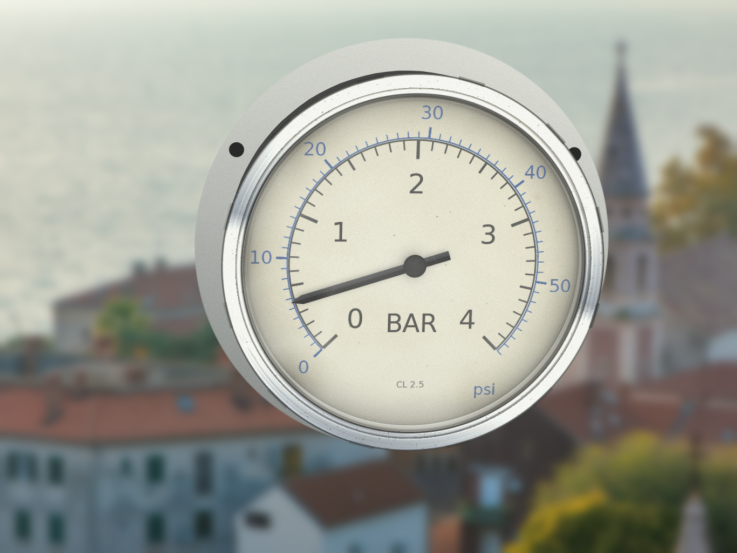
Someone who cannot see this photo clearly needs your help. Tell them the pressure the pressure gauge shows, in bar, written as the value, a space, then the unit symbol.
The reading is 0.4 bar
